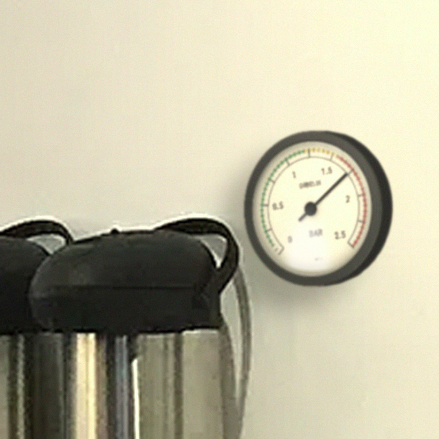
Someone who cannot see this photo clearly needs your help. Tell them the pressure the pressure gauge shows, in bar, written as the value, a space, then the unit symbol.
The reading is 1.75 bar
